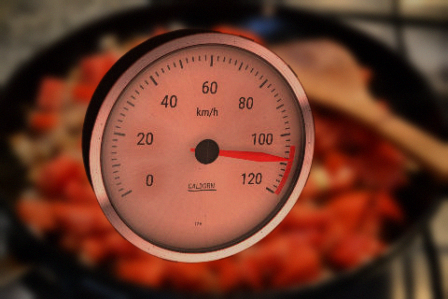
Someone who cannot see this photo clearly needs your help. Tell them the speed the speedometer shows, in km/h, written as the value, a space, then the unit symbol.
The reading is 108 km/h
